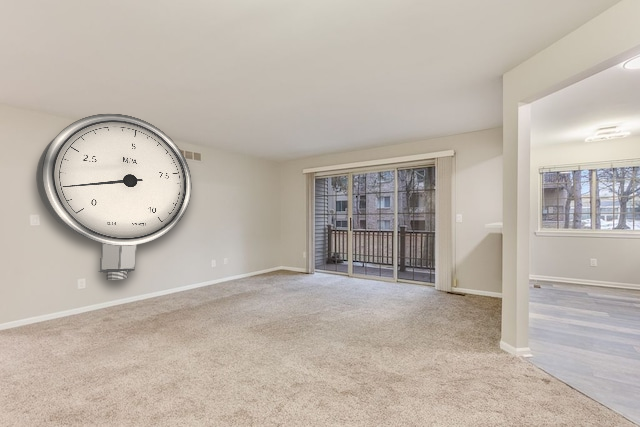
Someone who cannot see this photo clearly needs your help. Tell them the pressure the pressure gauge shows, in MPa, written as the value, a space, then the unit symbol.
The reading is 1 MPa
